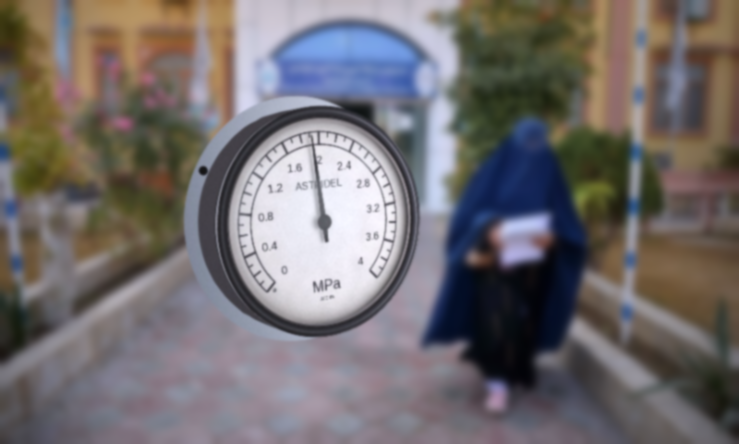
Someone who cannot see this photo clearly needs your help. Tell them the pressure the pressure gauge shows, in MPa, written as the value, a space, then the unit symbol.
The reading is 1.9 MPa
